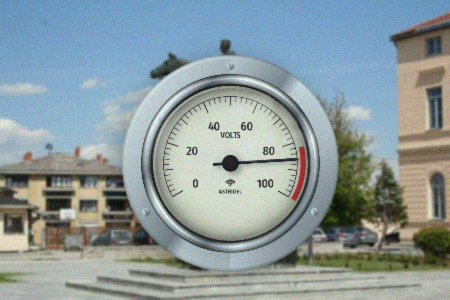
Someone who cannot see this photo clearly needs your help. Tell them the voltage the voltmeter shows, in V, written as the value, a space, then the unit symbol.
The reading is 86 V
